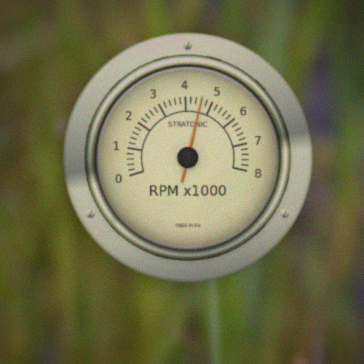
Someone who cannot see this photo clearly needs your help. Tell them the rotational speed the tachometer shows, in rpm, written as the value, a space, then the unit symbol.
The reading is 4600 rpm
